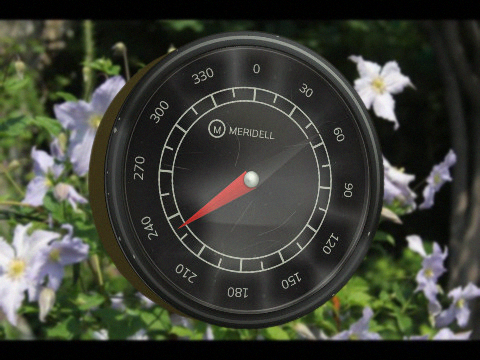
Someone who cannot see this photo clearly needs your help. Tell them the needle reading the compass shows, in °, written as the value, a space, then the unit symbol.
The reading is 232.5 °
